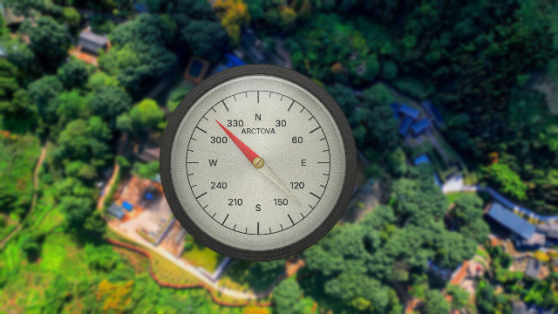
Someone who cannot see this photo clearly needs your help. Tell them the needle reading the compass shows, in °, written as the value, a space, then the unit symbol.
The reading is 315 °
